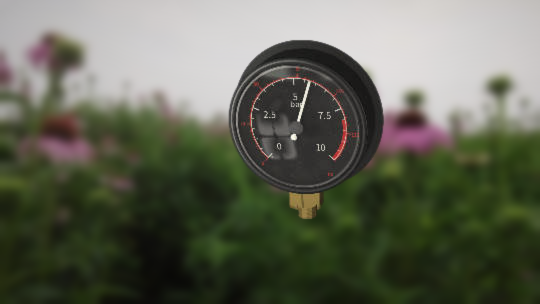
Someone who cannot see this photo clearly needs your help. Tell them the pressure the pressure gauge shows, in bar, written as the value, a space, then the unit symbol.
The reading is 5.75 bar
